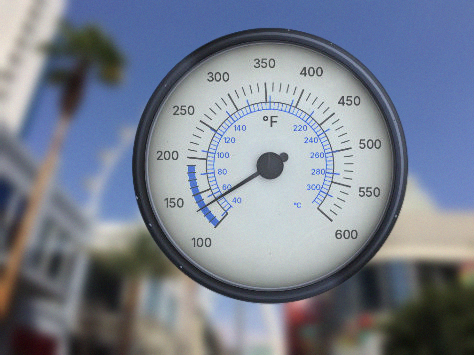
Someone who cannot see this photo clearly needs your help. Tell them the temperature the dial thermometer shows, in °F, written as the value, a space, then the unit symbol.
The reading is 130 °F
